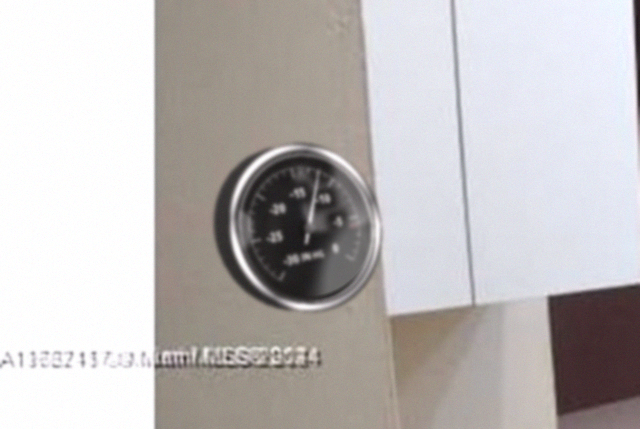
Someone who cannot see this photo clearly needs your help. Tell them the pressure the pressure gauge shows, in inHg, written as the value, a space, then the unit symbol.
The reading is -12 inHg
